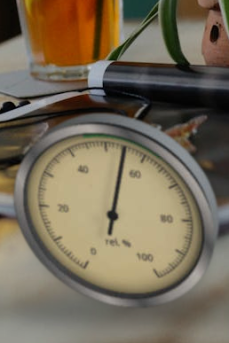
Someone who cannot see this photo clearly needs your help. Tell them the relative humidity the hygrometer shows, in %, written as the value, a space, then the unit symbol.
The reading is 55 %
